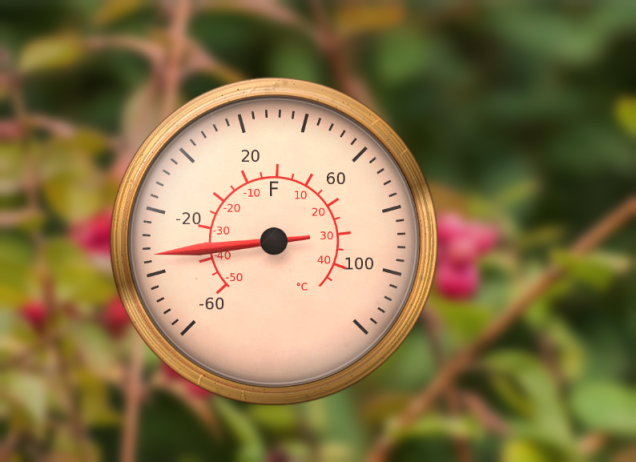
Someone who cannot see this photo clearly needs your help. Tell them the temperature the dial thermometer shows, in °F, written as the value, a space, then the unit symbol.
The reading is -34 °F
